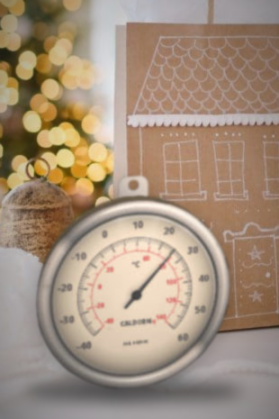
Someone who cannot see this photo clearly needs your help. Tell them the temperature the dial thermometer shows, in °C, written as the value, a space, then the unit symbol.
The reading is 25 °C
